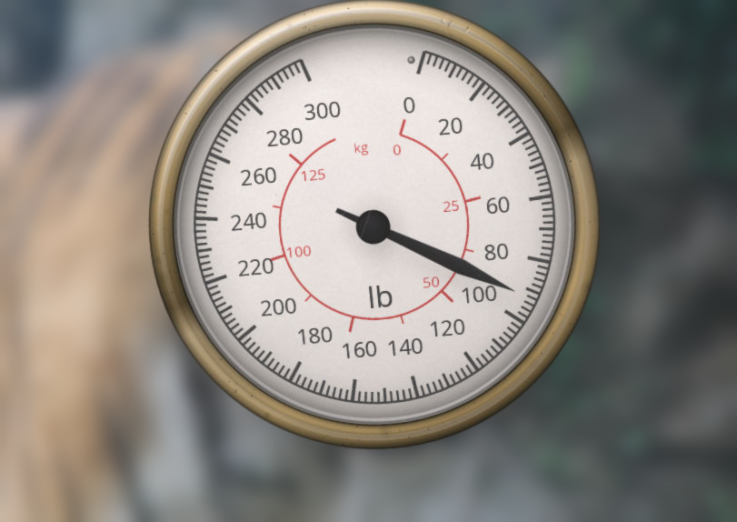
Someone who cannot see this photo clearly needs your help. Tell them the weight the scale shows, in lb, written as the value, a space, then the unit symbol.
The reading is 92 lb
